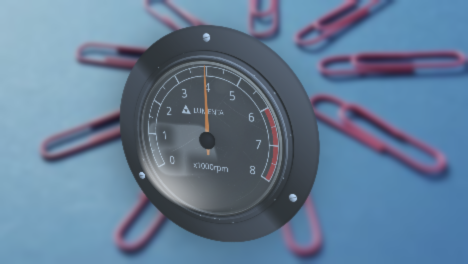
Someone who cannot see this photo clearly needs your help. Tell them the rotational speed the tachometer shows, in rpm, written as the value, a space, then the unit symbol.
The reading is 4000 rpm
